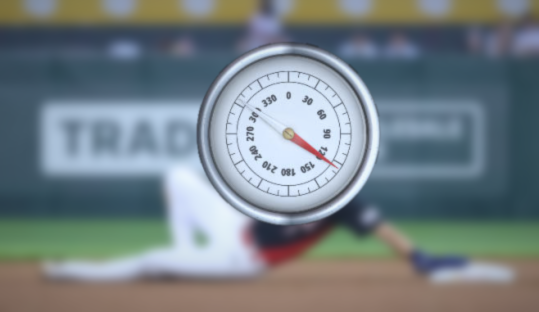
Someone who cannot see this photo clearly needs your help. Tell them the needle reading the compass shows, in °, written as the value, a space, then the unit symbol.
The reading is 125 °
